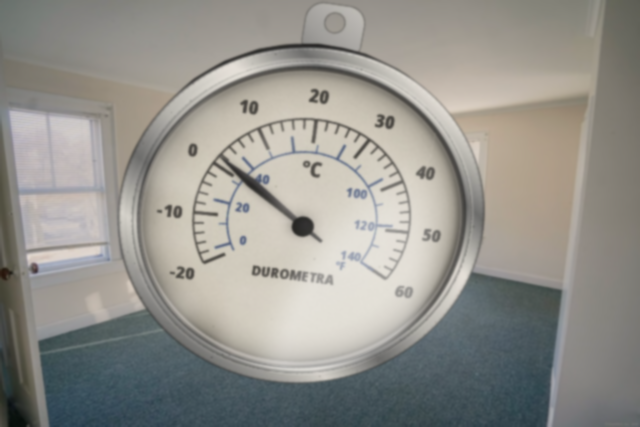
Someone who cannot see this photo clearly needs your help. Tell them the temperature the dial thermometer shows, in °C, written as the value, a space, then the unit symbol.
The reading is 2 °C
